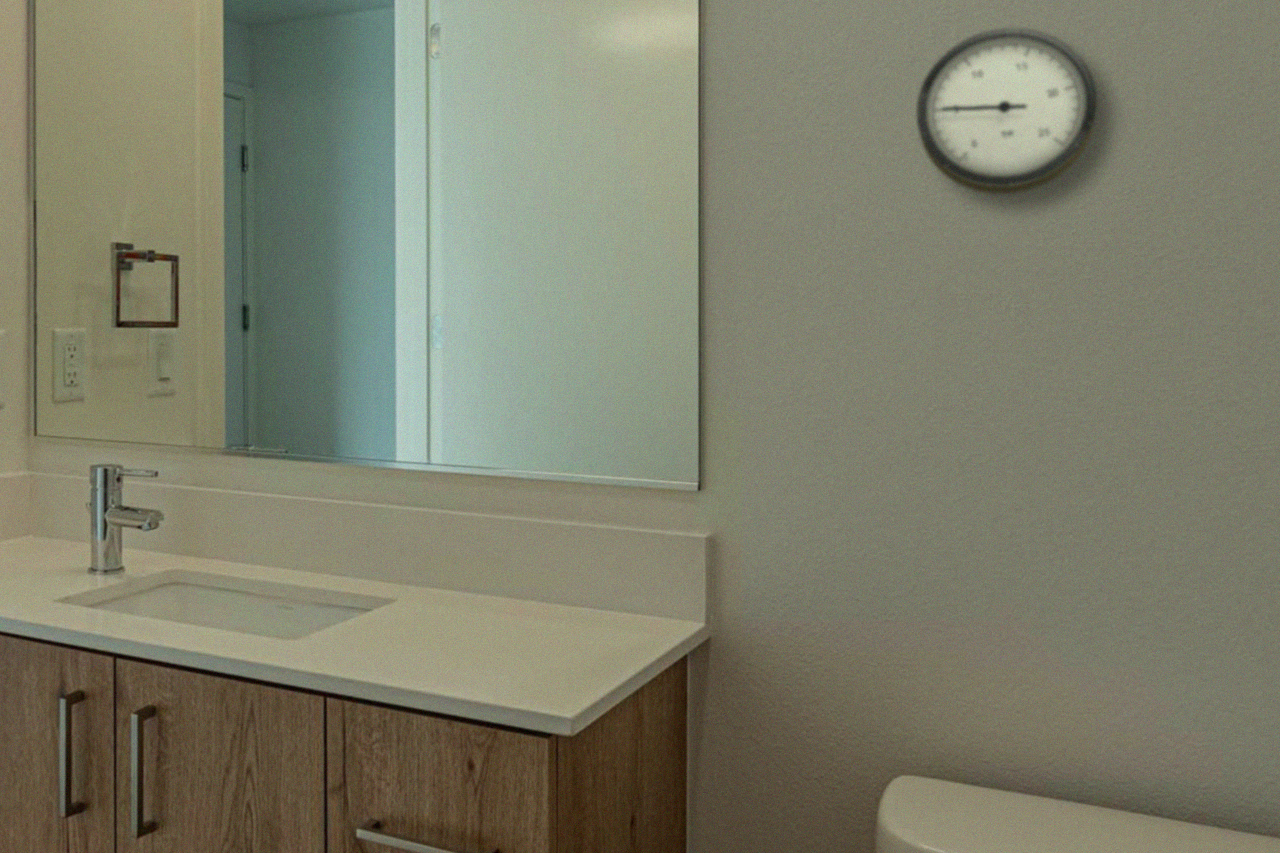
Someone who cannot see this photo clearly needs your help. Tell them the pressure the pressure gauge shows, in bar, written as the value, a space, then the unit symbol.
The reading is 5 bar
